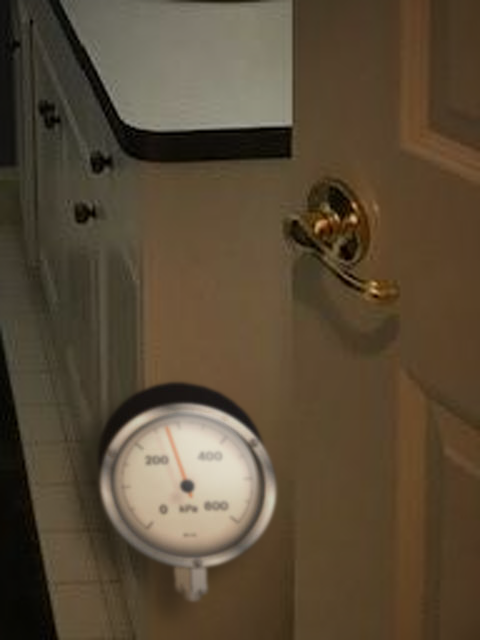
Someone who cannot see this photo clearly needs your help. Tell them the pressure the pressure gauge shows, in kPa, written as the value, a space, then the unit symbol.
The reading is 275 kPa
